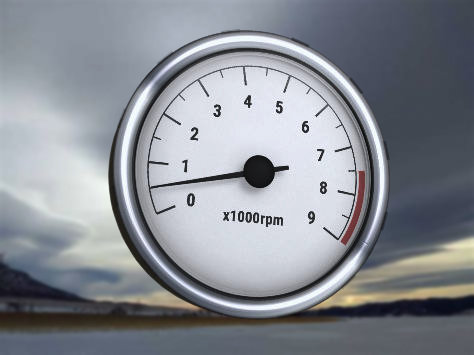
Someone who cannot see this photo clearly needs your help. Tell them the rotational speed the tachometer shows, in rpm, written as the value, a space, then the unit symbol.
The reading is 500 rpm
